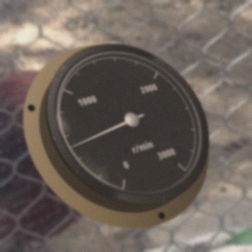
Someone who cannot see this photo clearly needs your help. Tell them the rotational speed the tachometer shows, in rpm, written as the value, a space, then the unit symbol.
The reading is 500 rpm
